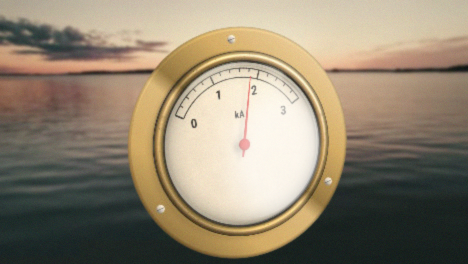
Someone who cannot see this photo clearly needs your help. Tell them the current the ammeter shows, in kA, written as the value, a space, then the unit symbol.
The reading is 1.8 kA
